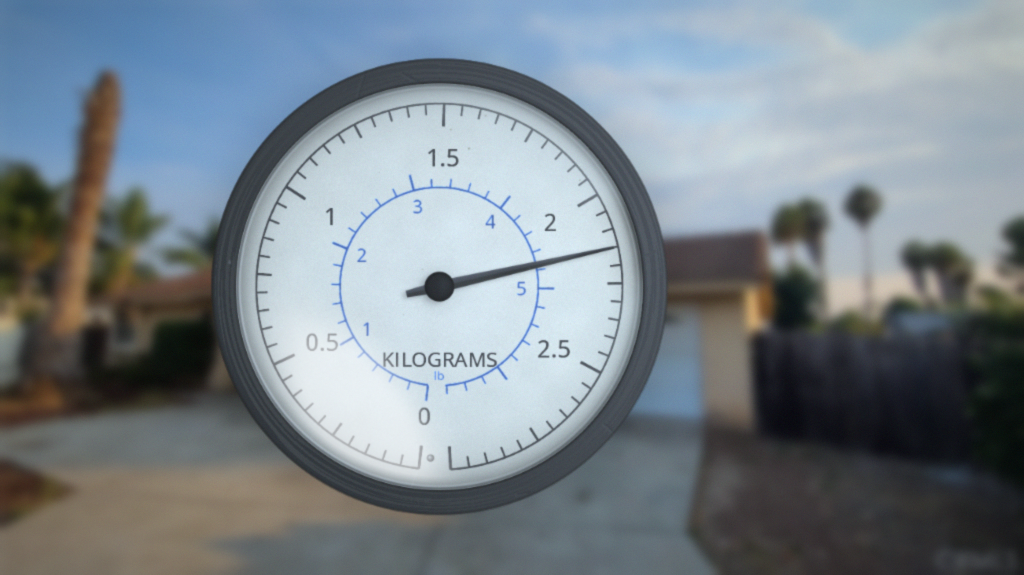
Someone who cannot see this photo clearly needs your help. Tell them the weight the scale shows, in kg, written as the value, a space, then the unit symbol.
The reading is 2.15 kg
